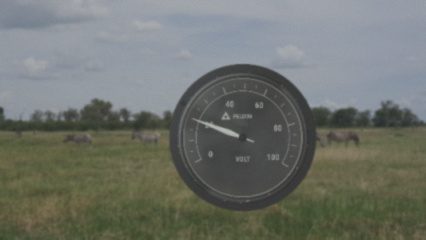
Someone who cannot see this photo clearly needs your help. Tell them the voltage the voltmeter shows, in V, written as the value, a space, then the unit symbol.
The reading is 20 V
